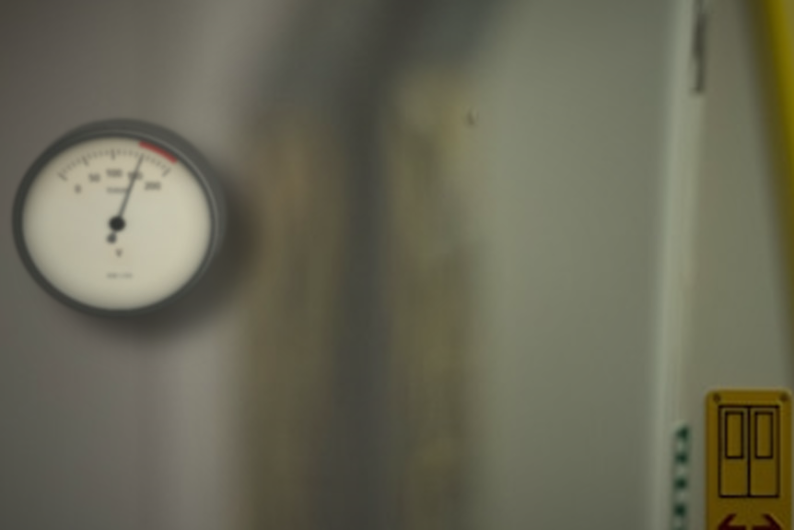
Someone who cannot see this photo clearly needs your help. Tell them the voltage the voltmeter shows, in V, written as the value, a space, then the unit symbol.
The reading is 150 V
